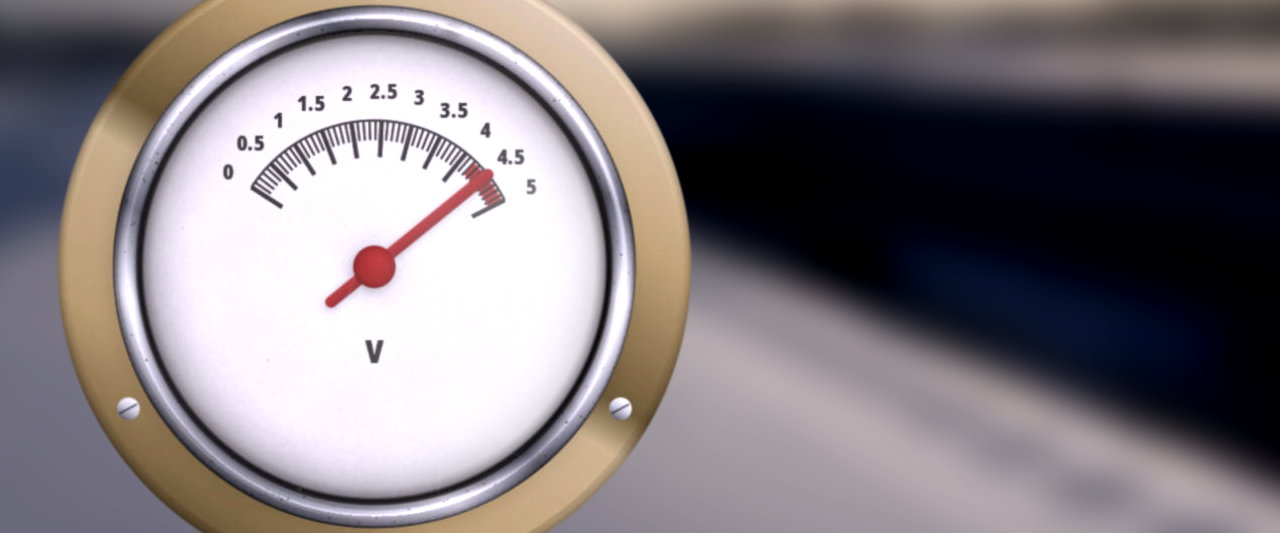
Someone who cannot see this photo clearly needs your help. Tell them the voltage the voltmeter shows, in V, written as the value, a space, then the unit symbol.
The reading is 4.5 V
